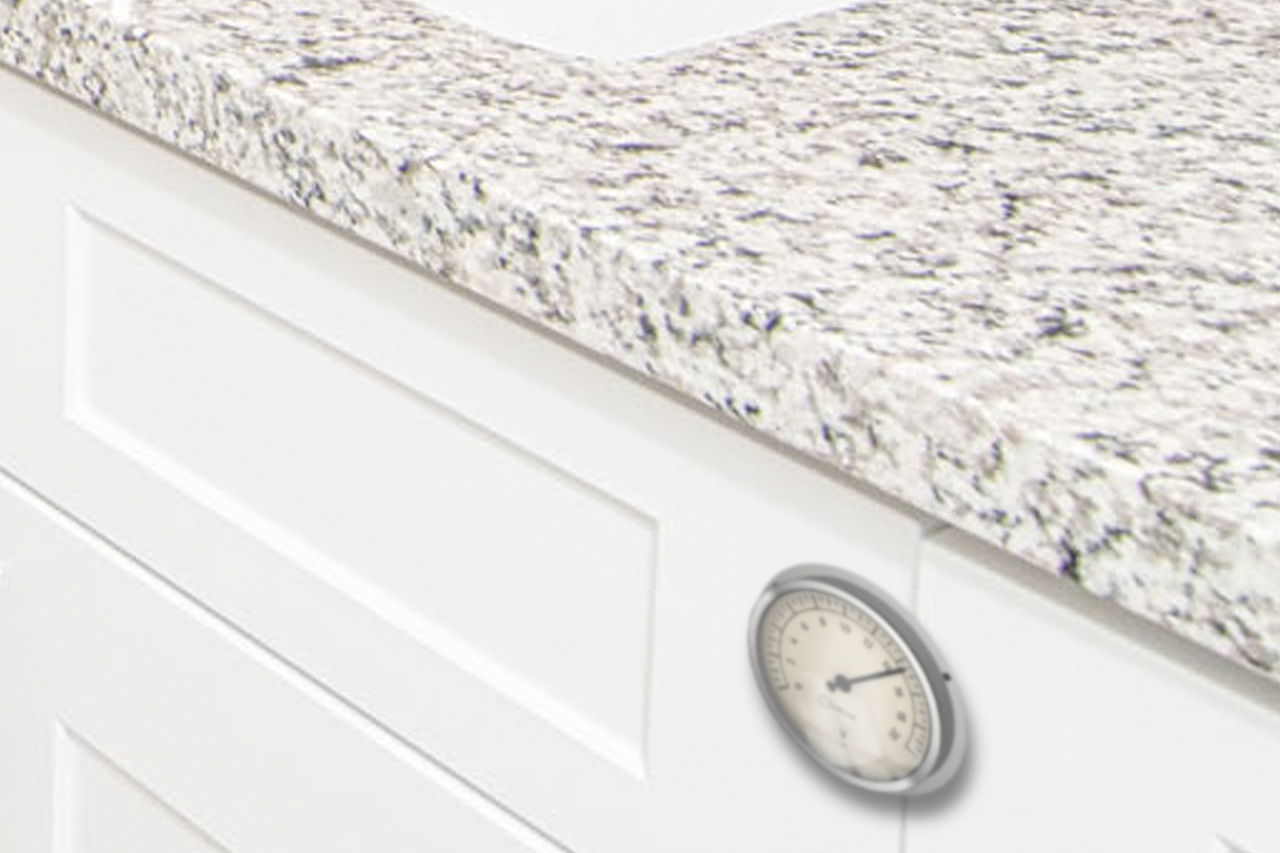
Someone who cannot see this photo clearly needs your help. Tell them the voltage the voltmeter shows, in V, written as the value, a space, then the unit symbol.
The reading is 14.5 V
